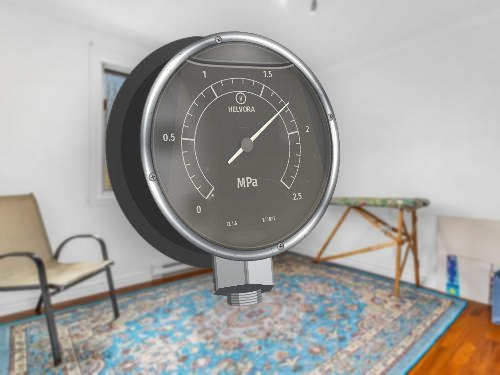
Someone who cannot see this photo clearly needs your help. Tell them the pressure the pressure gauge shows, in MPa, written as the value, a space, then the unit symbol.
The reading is 1.75 MPa
